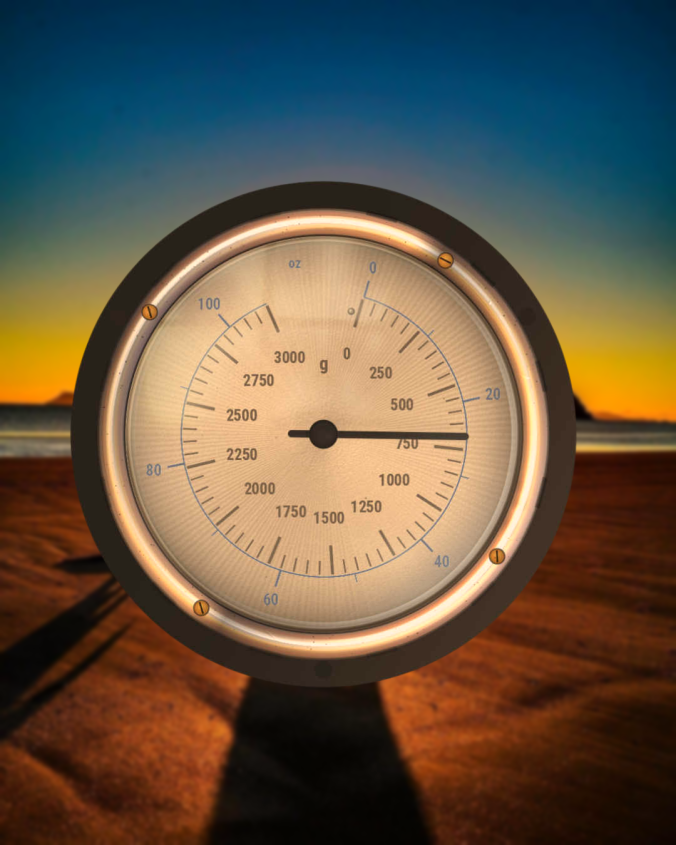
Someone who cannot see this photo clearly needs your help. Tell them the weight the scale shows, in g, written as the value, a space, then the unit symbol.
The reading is 700 g
